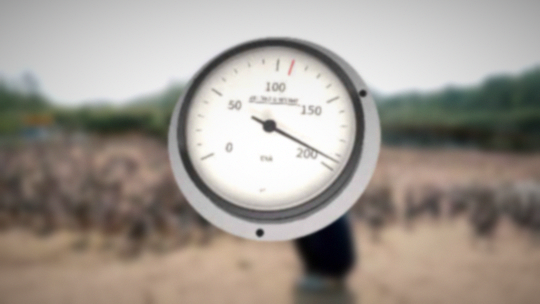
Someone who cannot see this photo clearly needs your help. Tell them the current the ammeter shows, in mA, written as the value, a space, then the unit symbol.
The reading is 195 mA
